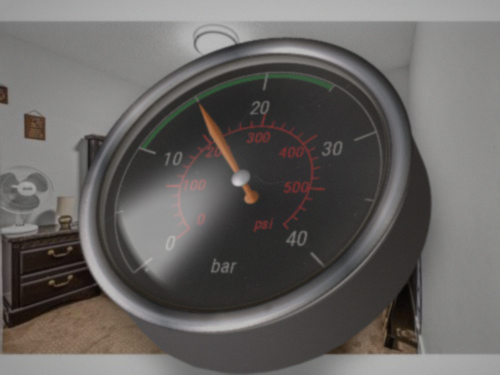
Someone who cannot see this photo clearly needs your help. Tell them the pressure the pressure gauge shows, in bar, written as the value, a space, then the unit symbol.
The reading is 15 bar
